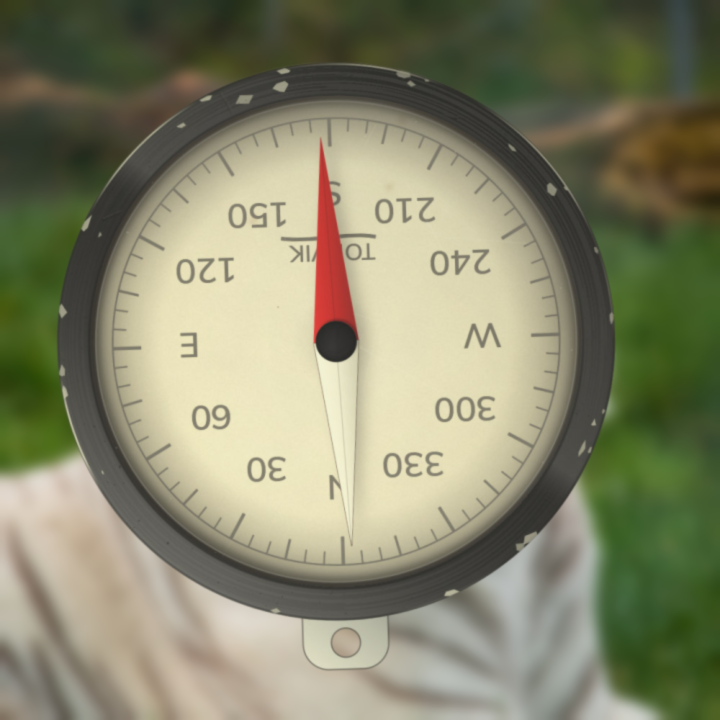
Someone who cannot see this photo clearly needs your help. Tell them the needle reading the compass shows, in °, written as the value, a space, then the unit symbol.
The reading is 177.5 °
